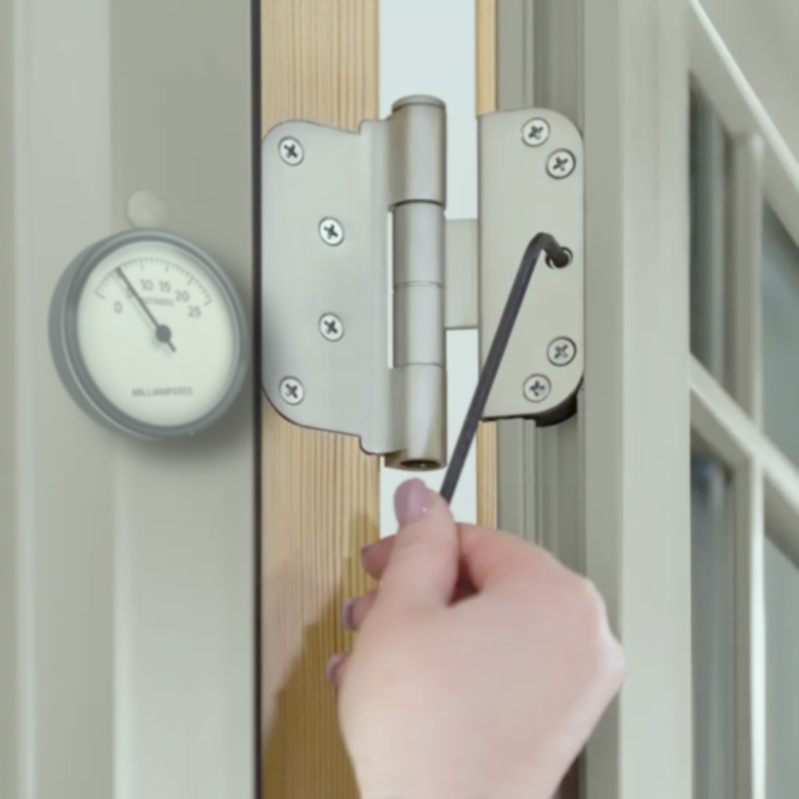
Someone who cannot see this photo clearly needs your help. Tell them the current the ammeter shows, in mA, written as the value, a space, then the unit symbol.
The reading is 5 mA
